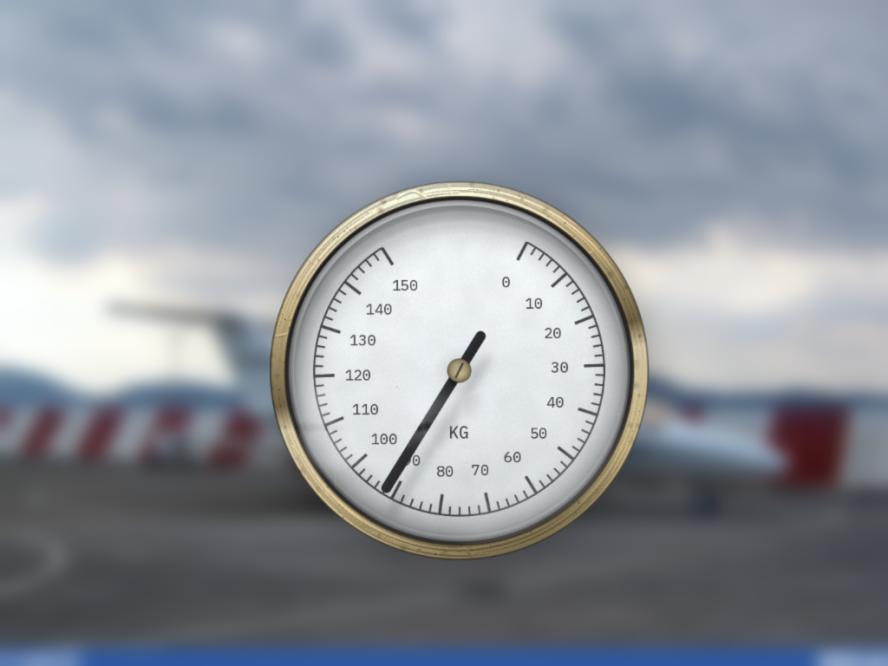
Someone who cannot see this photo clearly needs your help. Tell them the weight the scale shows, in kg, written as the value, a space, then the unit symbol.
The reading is 92 kg
